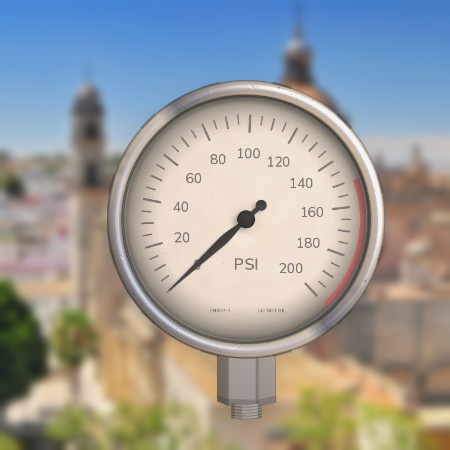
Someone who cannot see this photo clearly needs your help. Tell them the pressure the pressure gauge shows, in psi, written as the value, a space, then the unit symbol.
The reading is 0 psi
